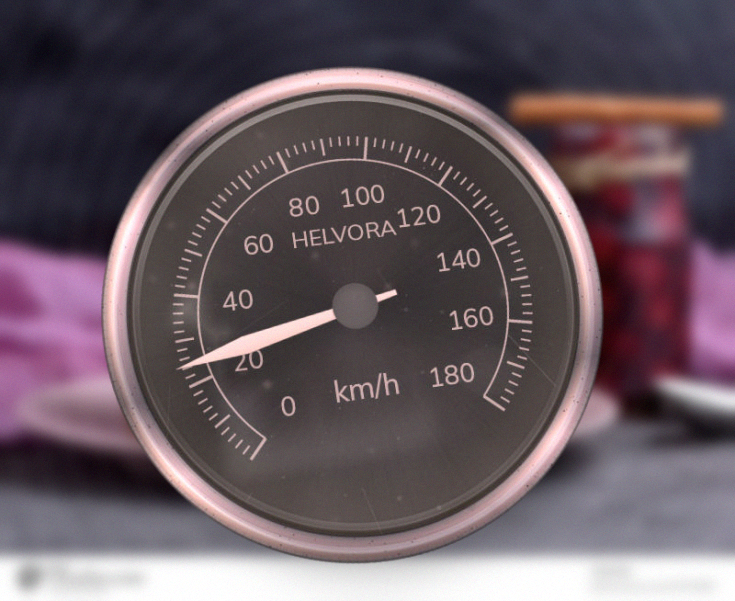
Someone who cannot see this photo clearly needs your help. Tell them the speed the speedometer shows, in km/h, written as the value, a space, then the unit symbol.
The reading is 24 km/h
